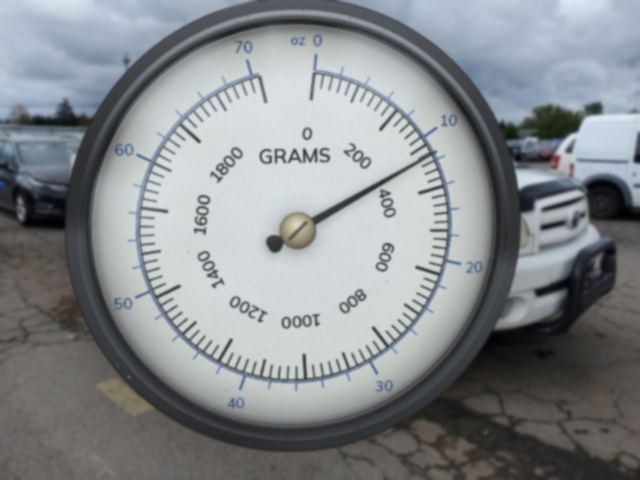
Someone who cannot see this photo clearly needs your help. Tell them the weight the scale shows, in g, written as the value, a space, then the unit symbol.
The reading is 320 g
